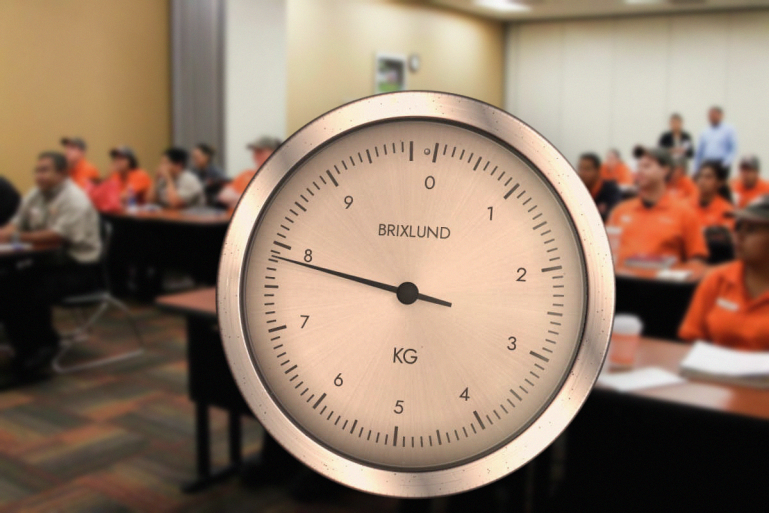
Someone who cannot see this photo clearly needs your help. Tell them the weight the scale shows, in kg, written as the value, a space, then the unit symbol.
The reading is 7.85 kg
